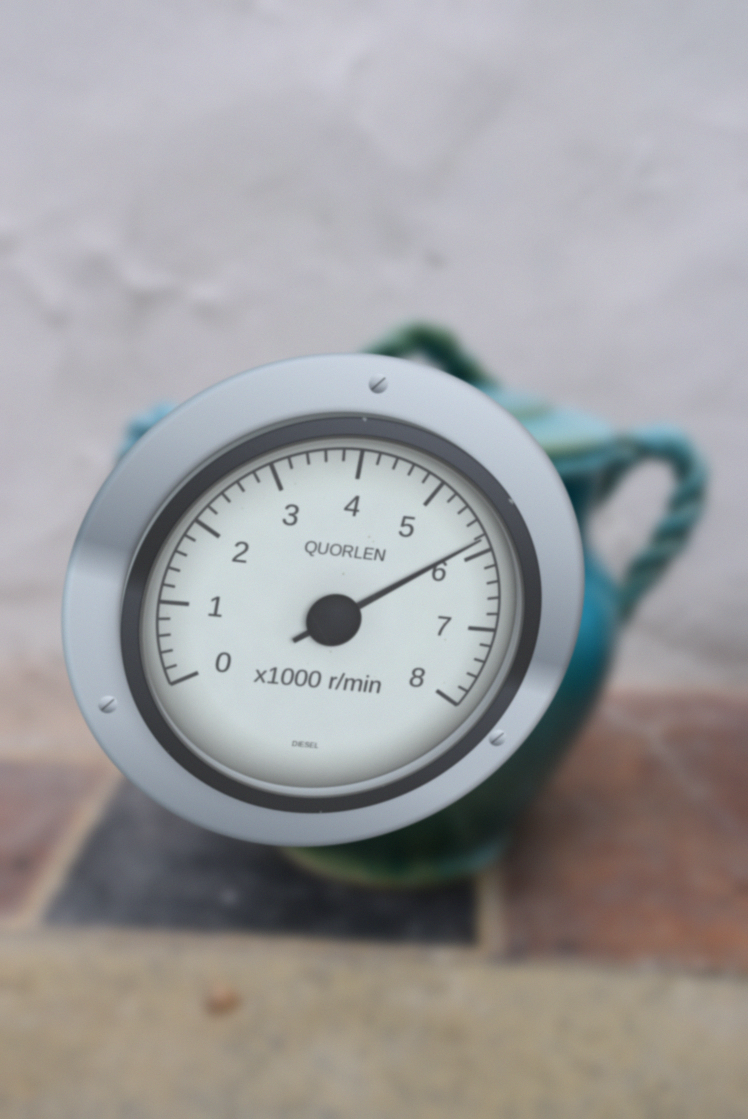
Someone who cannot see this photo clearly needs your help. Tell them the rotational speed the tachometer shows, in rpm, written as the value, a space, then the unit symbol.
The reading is 5800 rpm
